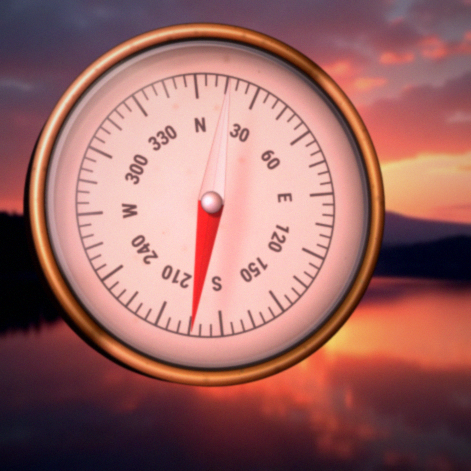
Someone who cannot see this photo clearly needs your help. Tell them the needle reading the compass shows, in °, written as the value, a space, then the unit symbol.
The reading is 195 °
